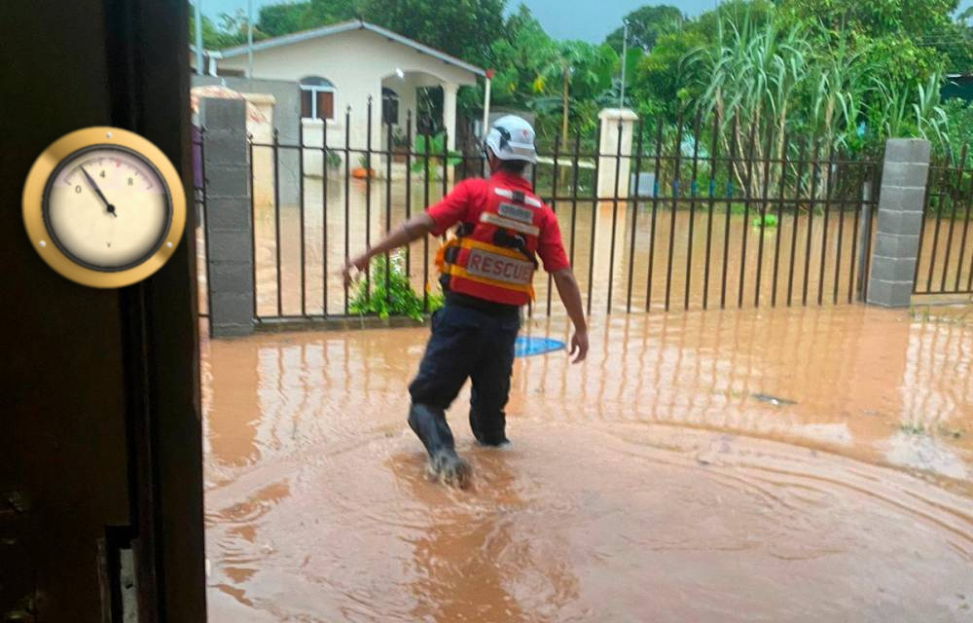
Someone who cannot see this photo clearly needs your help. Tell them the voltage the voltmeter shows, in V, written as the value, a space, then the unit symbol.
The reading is 2 V
